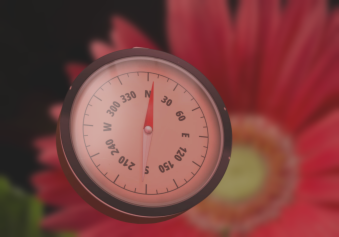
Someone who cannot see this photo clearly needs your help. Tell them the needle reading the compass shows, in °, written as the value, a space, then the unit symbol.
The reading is 5 °
